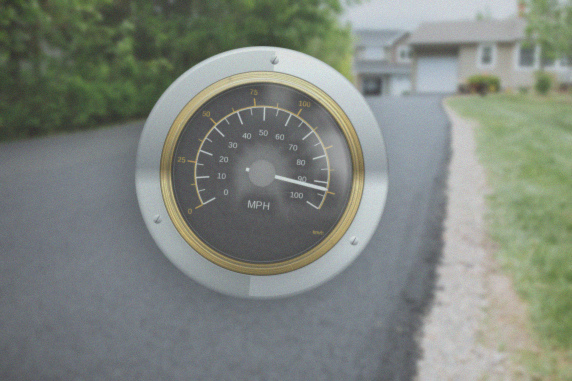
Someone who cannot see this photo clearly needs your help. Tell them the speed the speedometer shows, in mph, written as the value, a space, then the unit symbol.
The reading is 92.5 mph
